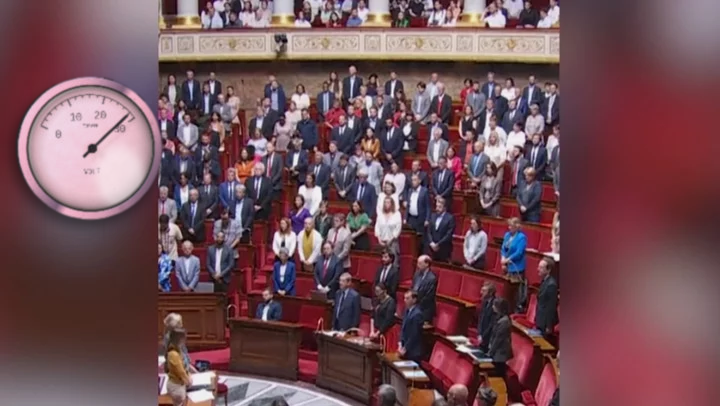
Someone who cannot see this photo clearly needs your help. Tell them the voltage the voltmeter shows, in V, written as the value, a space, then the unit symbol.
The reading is 28 V
